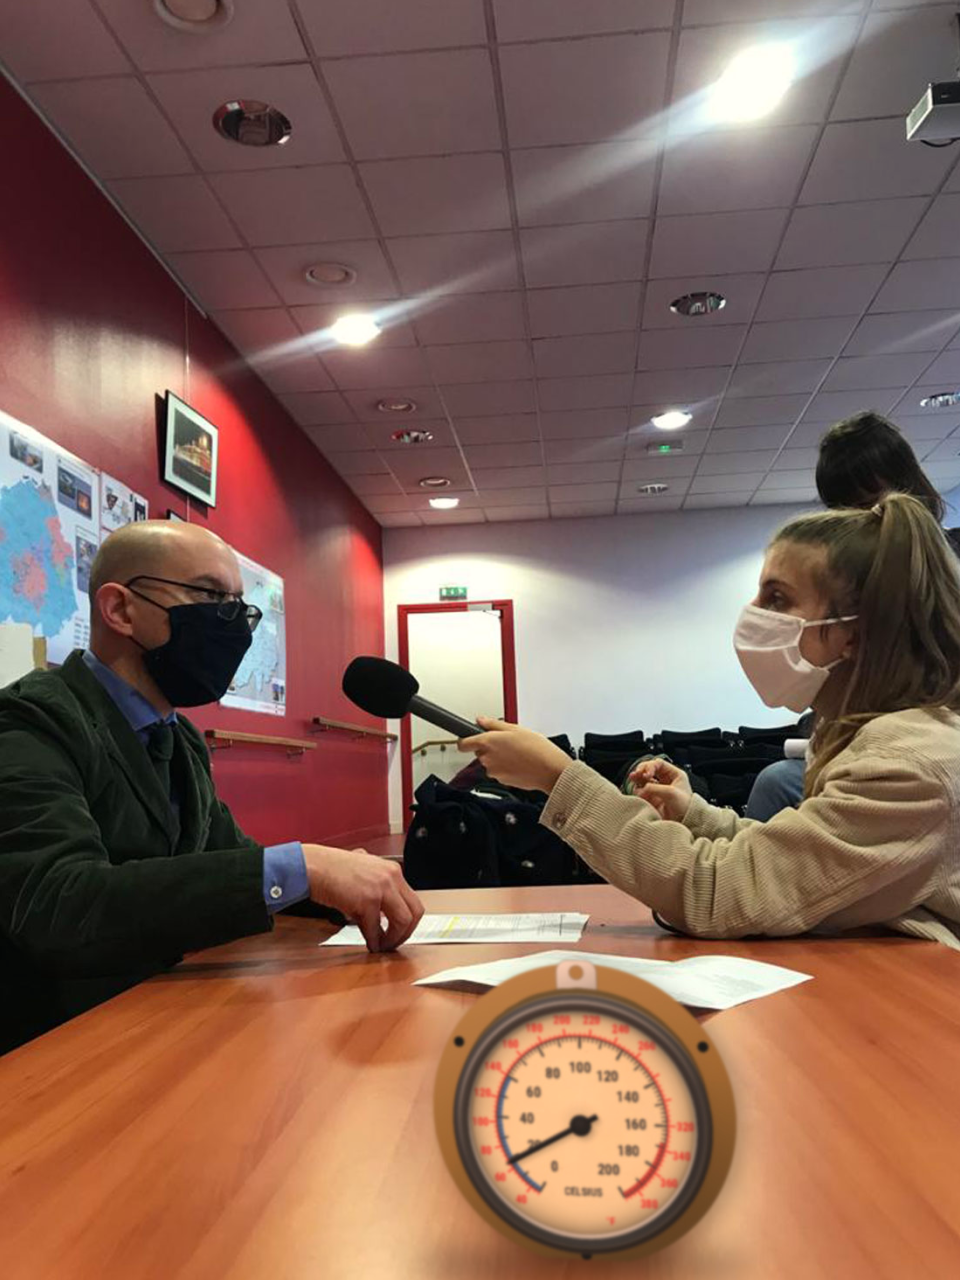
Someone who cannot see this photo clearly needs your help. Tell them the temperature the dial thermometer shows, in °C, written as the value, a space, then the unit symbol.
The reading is 20 °C
